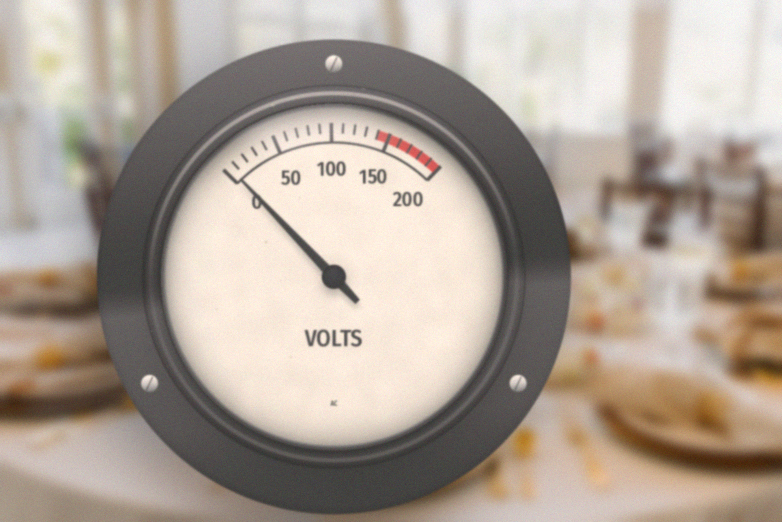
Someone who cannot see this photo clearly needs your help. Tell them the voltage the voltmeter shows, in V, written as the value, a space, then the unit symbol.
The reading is 5 V
